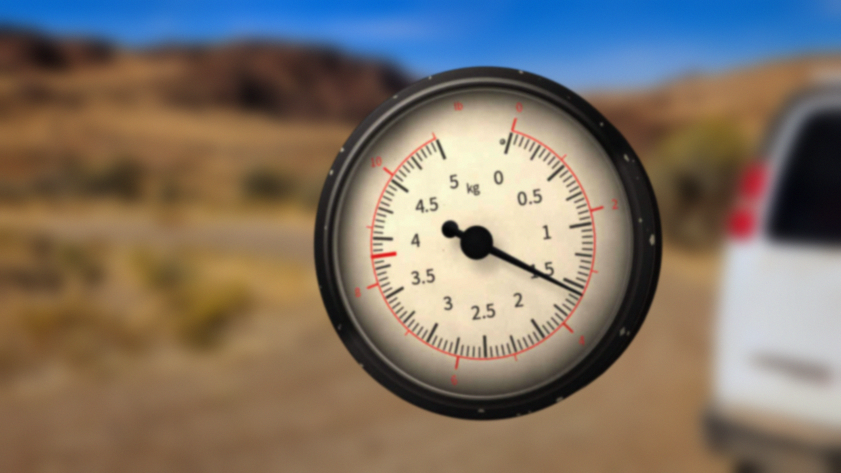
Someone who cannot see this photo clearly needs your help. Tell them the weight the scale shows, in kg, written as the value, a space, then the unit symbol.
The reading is 1.55 kg
